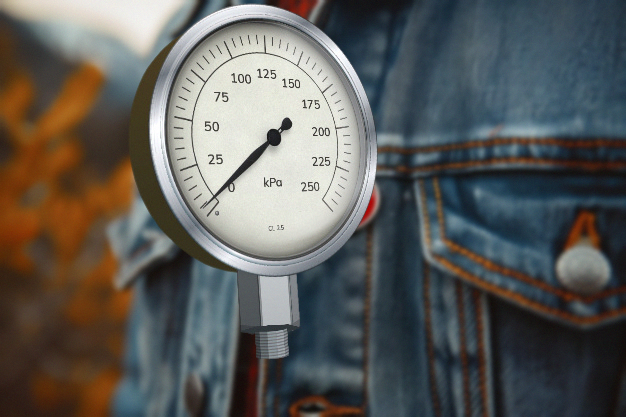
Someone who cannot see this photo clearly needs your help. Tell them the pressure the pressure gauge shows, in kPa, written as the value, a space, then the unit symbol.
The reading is 5 kPa
